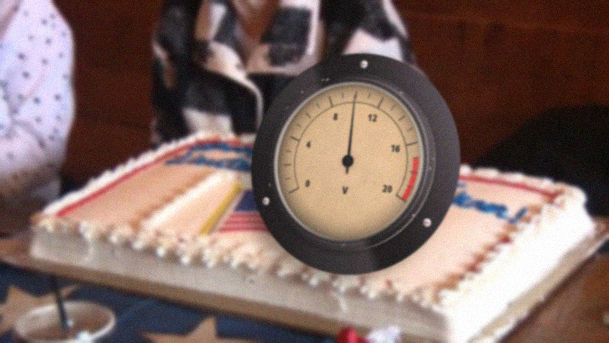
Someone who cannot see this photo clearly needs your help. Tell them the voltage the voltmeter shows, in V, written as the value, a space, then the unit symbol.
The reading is 10 V
